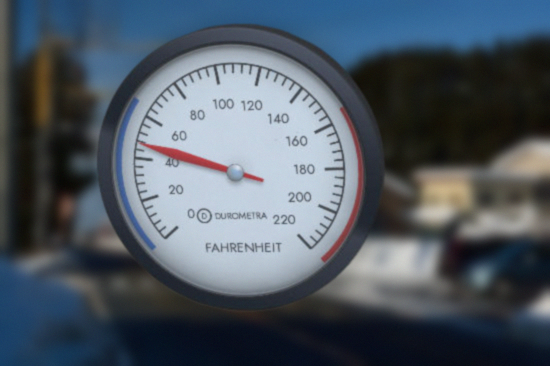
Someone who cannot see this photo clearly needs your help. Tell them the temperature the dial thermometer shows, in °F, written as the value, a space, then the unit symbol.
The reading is 48 °F
